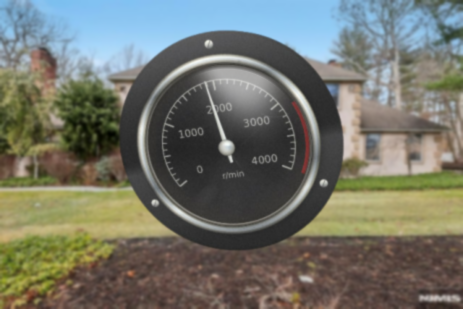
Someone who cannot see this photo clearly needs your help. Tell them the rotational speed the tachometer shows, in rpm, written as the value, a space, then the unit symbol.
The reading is 1900 rpm
